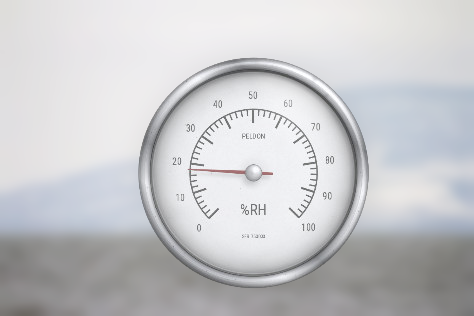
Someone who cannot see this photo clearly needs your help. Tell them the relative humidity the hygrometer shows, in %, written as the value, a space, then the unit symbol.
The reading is 18 %
